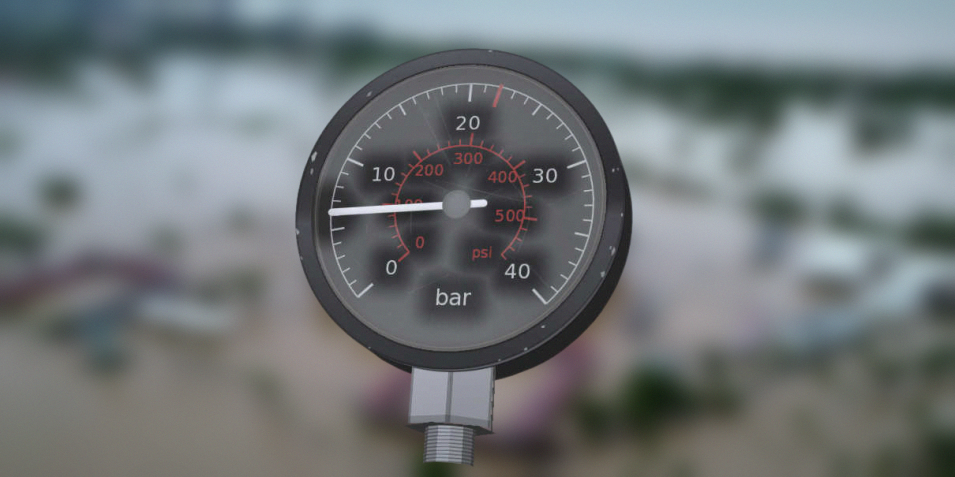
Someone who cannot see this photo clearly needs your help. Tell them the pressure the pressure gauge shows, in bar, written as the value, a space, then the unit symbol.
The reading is 6 bar
